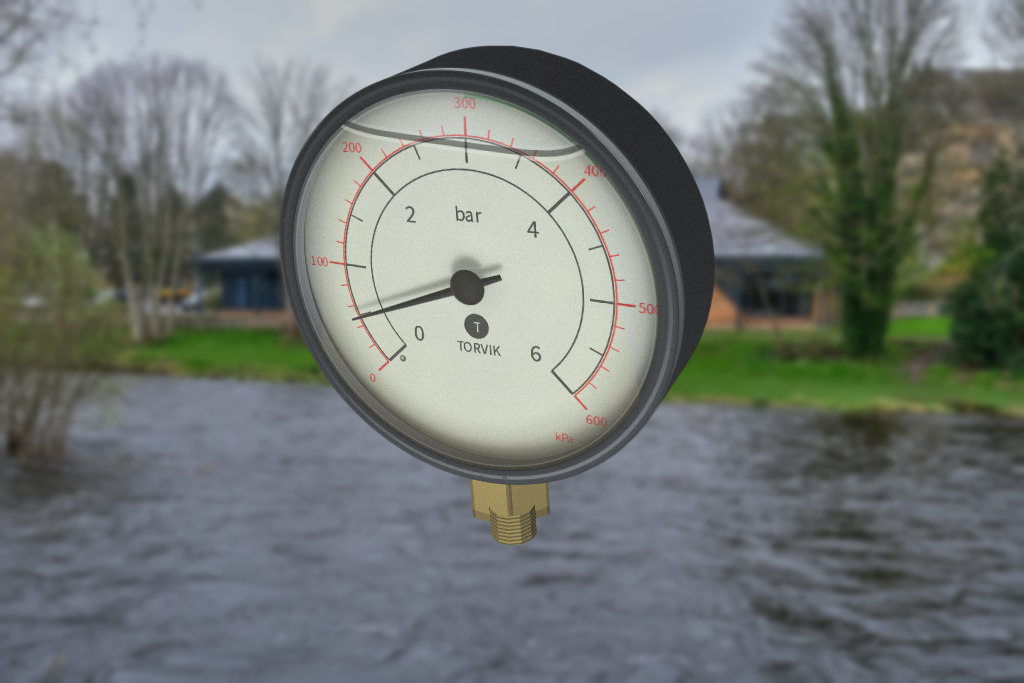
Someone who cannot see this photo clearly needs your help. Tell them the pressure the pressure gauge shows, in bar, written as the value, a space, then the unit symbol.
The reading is 0.5 bar
